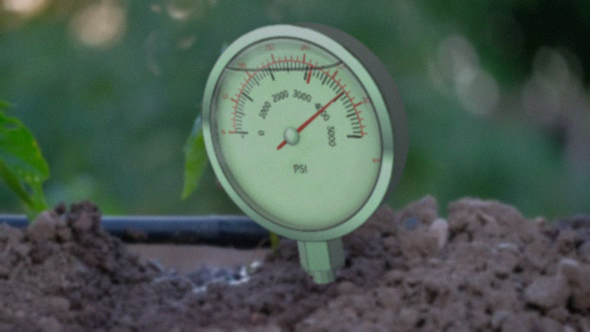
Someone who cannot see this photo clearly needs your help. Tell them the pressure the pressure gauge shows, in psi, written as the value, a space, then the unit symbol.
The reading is 4000 psi
